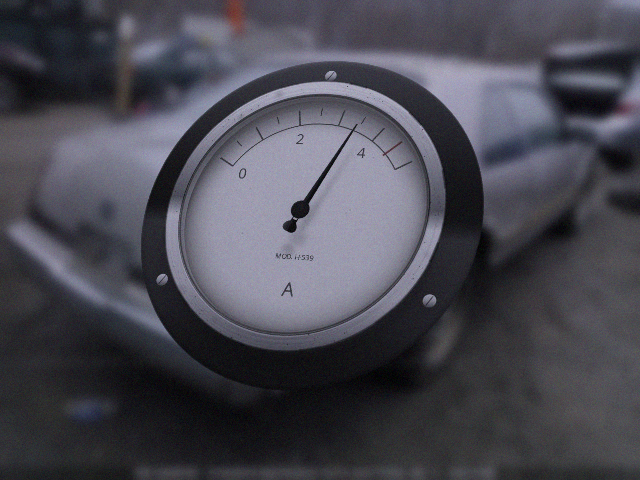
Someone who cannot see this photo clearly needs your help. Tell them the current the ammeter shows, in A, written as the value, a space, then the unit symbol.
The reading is 3.5 A
